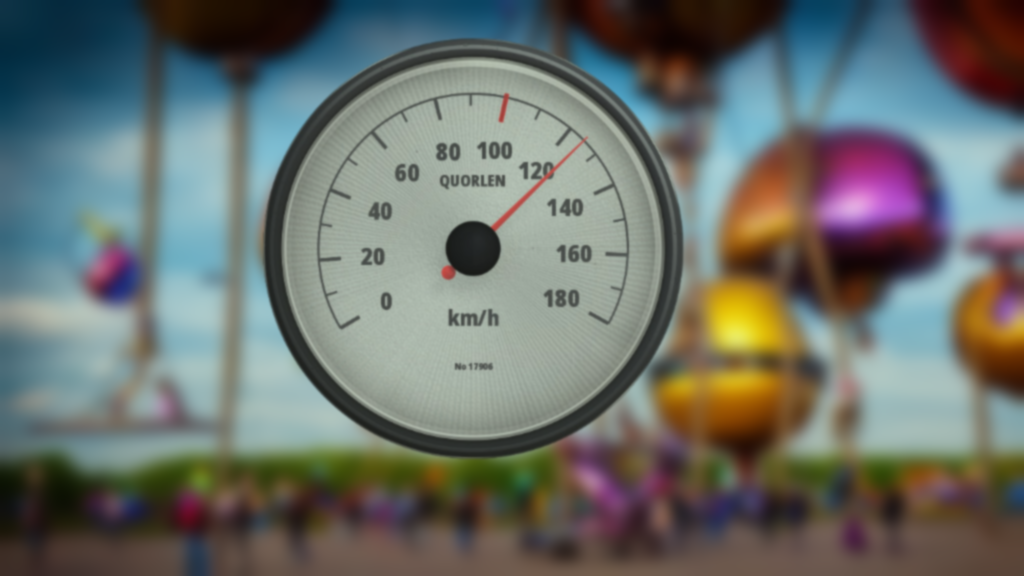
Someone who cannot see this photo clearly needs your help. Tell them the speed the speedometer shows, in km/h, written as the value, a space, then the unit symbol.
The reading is 125 km/h
